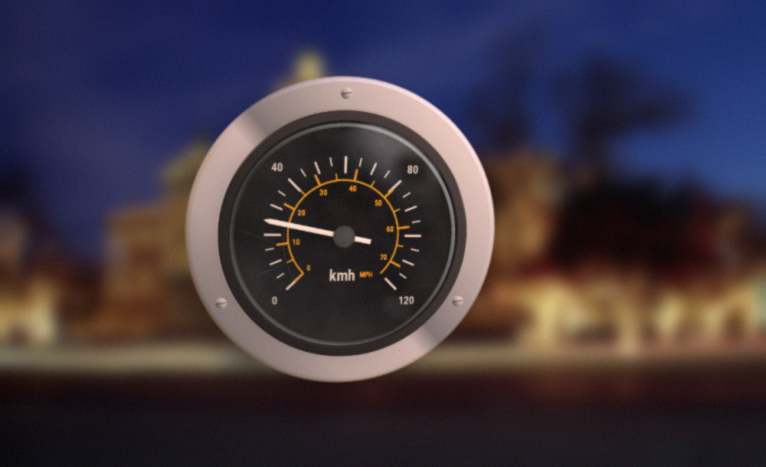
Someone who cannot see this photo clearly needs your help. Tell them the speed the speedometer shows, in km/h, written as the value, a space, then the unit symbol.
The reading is 25 km/h
